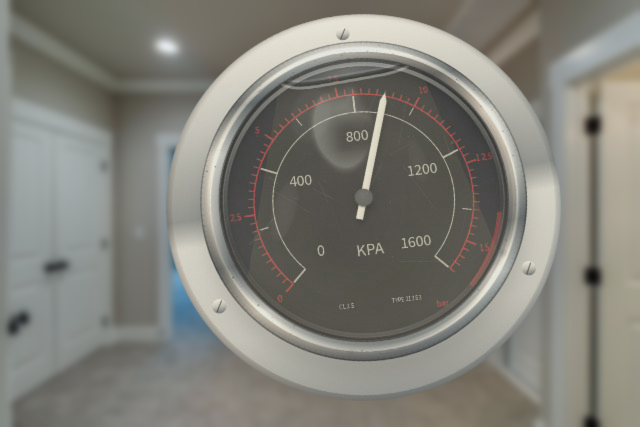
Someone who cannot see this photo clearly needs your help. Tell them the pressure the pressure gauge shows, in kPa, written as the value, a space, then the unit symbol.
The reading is 900 kPa
